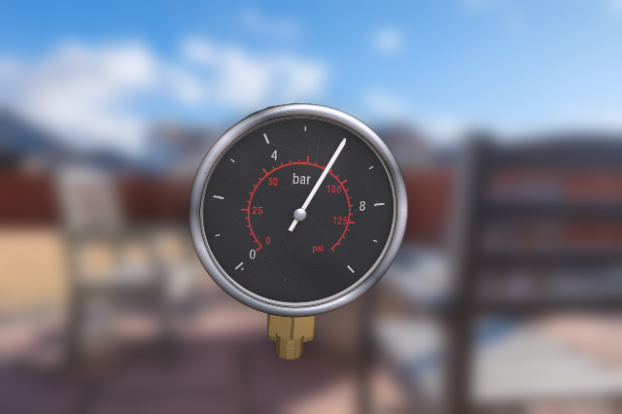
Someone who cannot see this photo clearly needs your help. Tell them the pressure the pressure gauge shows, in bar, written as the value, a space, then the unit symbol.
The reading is 6 bar
